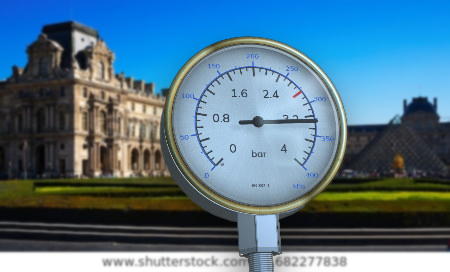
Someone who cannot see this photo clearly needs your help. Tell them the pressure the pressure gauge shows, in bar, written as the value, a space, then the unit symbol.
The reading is 3.3 bar
